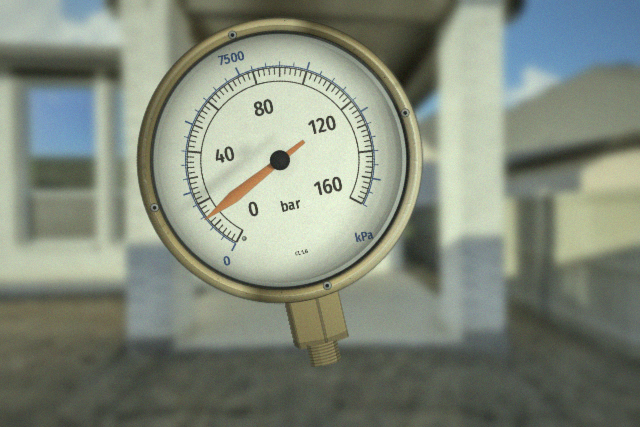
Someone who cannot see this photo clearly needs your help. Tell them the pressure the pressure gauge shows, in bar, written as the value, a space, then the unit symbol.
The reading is 14 bar
